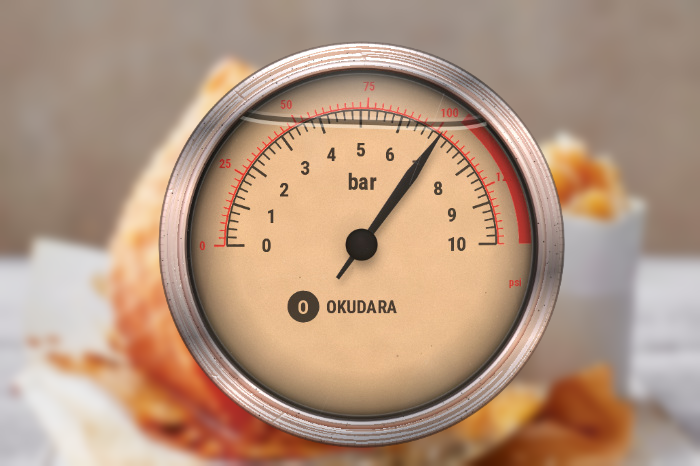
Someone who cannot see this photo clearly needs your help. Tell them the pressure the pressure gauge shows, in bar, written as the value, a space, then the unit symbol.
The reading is 7 bar
